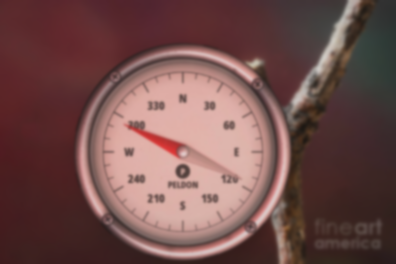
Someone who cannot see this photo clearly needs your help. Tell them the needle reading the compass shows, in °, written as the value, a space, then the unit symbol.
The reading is 295 °
